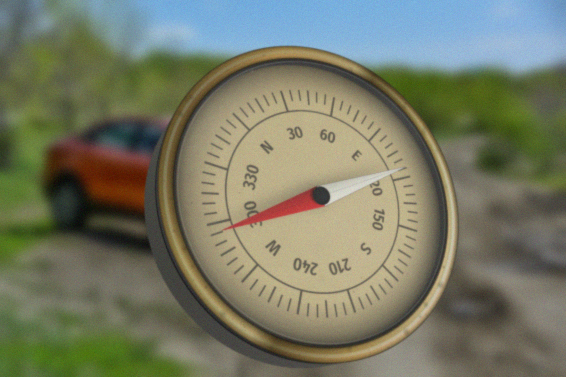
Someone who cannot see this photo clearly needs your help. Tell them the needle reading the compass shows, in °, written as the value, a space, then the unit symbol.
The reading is 295 °
